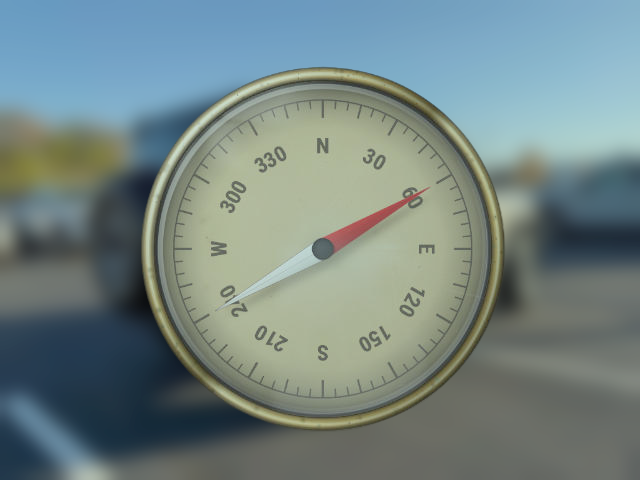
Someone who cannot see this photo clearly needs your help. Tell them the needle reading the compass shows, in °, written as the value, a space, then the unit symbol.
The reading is 60 °
